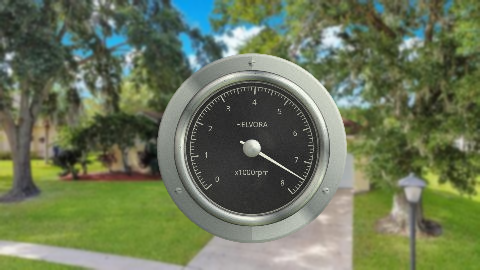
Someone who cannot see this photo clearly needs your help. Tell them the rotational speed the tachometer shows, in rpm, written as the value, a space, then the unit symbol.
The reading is 7500 rpm
